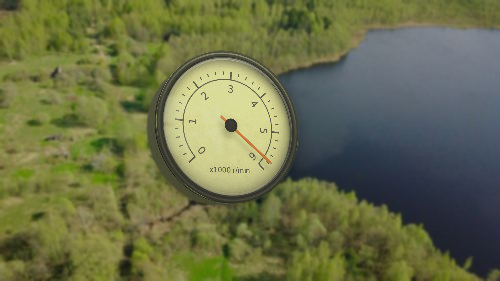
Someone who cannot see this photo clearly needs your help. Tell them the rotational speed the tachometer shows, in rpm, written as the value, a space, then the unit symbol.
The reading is 5800 rpm
